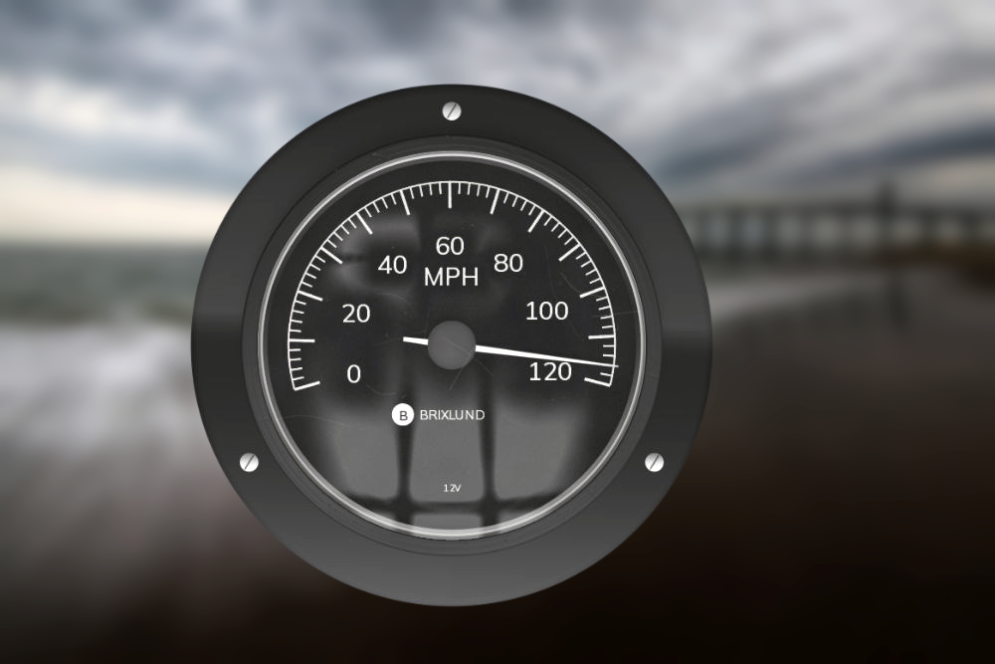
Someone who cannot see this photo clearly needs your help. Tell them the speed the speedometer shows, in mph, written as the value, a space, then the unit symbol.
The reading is 116 mph
